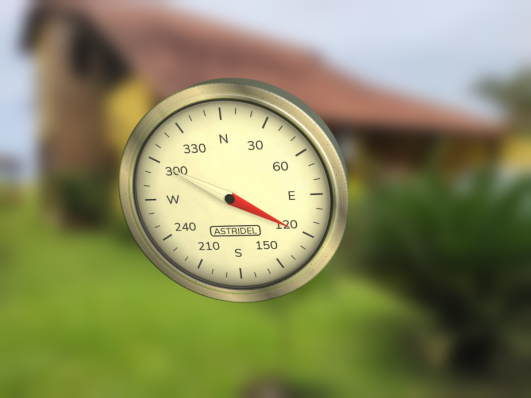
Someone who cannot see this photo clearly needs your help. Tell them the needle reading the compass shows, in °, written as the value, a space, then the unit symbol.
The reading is 120 °
